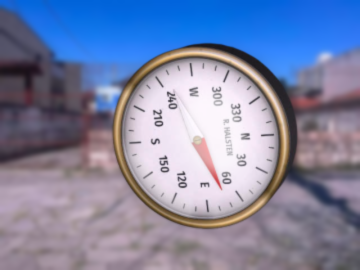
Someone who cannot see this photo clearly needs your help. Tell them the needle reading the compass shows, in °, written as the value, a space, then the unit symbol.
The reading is 70 °
